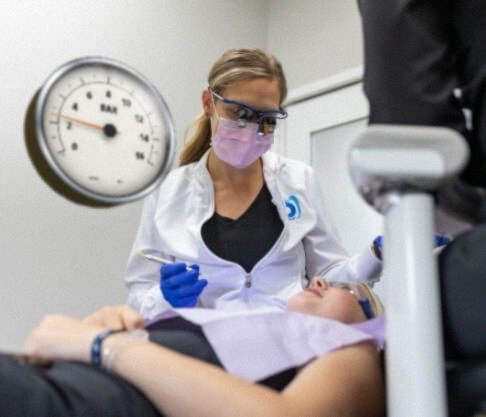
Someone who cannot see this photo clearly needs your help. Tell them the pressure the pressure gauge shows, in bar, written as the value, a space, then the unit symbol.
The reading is 2.5 bar
